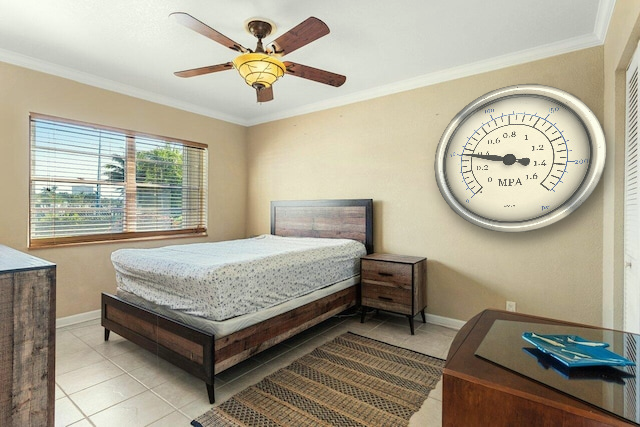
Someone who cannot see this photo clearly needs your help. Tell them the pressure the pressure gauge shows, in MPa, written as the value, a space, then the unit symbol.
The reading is 0.35 MPa
